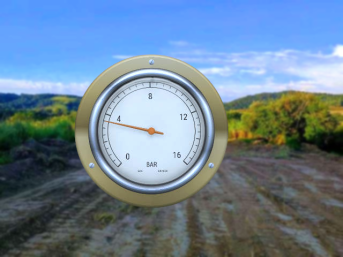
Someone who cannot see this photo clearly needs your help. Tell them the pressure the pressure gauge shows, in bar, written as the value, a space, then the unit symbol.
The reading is 3.5 bar
